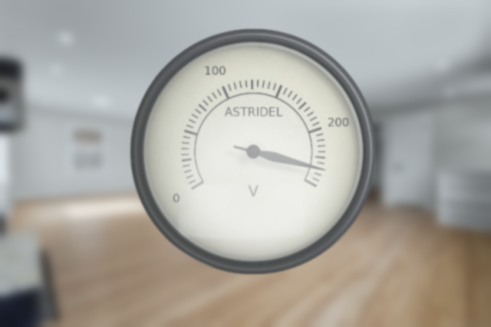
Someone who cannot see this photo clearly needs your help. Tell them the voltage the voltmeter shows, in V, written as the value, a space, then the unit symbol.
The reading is 235 V
